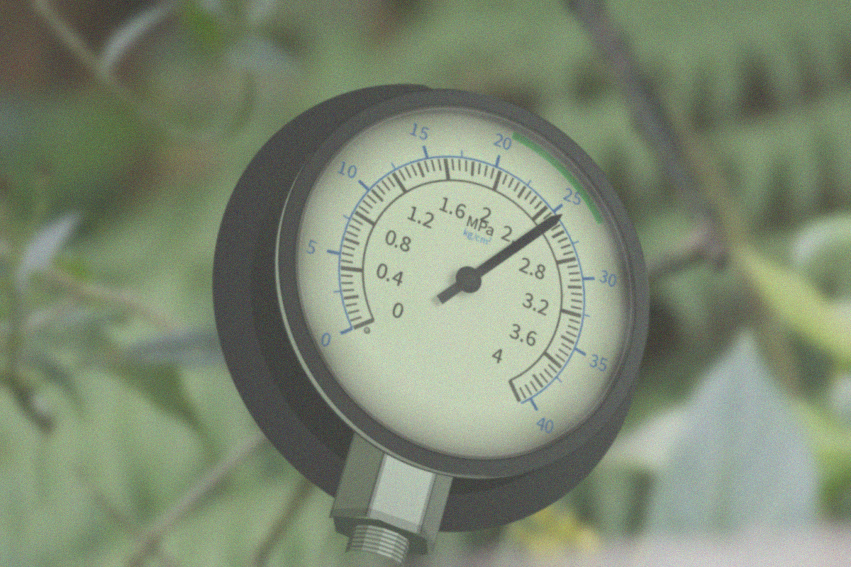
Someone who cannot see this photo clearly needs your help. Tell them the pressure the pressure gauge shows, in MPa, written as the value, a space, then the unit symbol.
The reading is 2.5 MPa
